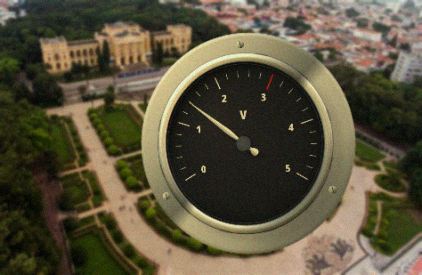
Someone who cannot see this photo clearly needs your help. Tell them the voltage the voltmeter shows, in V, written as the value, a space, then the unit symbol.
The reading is 1.4 V
